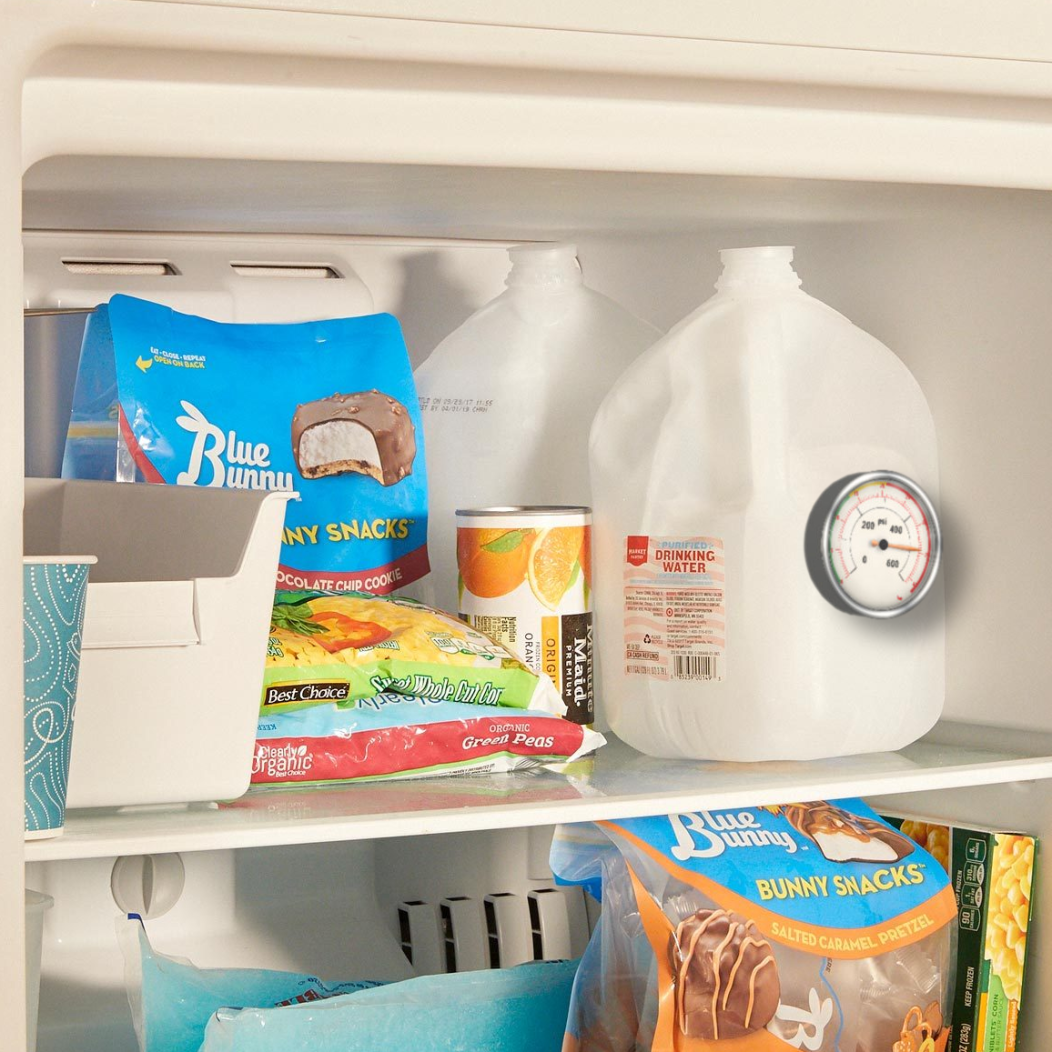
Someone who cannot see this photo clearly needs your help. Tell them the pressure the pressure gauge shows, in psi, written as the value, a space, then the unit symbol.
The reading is 500 psi
